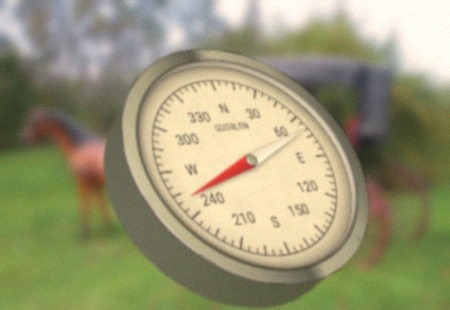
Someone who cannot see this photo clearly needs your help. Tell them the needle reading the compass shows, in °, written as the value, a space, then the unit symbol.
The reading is 250 °
